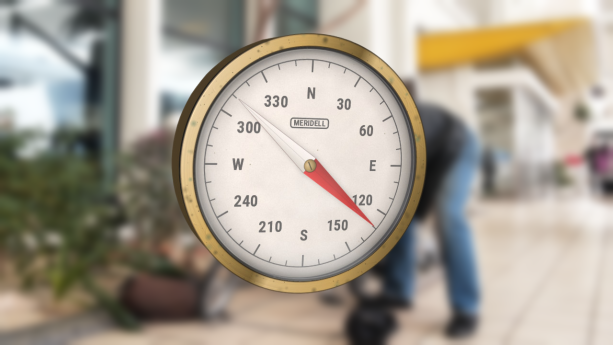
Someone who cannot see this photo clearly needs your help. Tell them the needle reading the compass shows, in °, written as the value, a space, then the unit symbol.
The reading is 130 °
